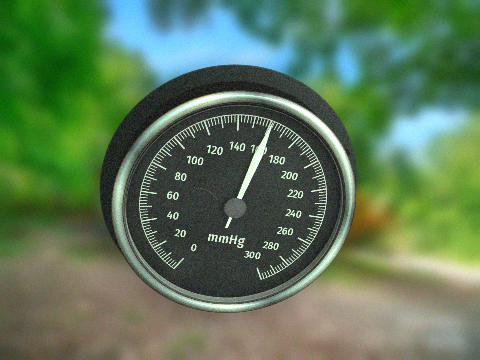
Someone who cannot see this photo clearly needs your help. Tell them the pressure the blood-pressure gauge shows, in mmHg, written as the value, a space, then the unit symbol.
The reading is 160 mmHg
